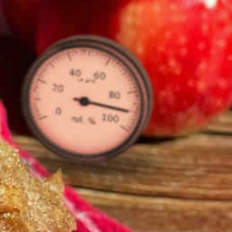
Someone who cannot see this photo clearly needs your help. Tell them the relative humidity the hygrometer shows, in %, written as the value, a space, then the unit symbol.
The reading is 90 %
